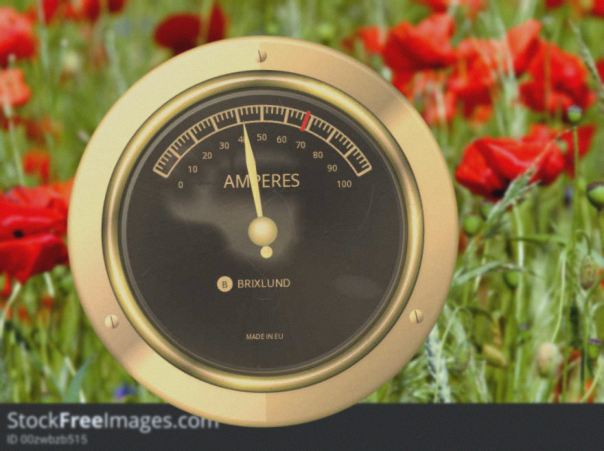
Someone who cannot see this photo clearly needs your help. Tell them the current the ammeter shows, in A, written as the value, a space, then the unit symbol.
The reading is 42 A
